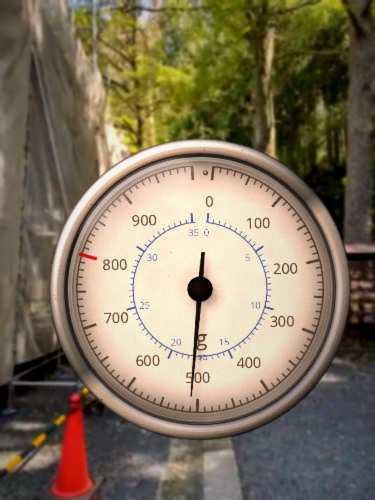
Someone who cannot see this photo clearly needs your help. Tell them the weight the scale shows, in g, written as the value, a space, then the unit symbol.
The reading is 510 g
